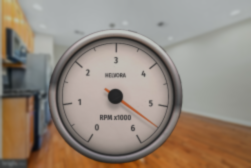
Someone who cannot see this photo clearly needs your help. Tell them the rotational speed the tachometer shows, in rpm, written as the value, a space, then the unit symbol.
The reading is 5500 rpm
